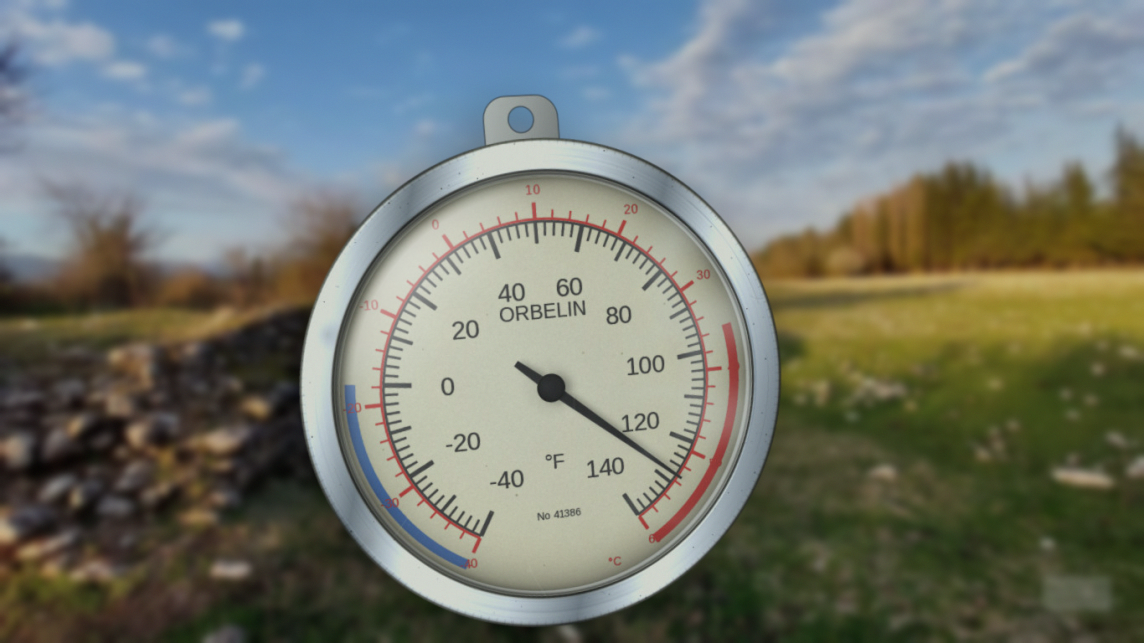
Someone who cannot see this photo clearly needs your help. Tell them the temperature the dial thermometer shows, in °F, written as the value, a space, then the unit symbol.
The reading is 128 °F
